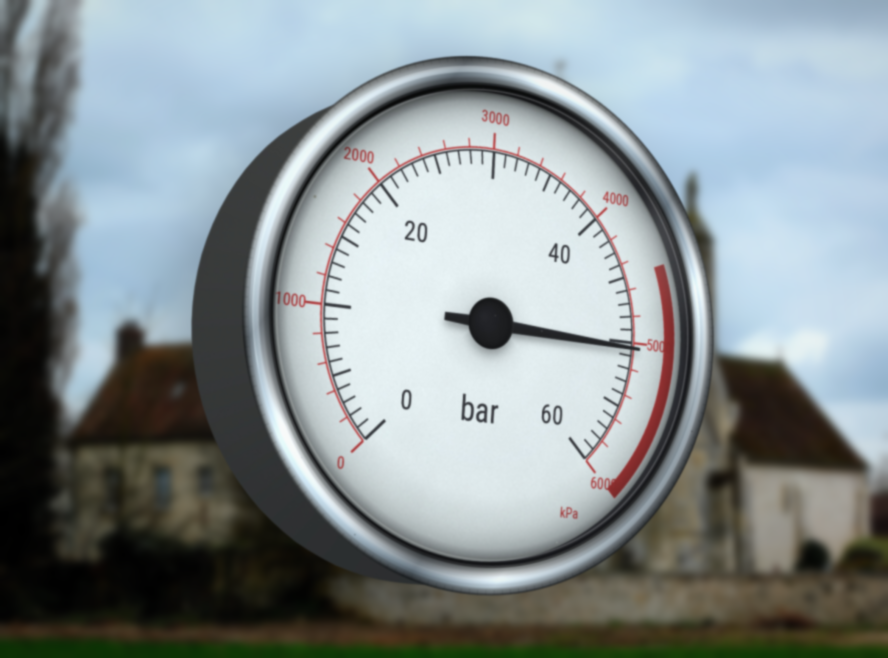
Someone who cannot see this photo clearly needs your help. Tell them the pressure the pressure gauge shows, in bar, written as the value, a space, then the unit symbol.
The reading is 50.5 bar
